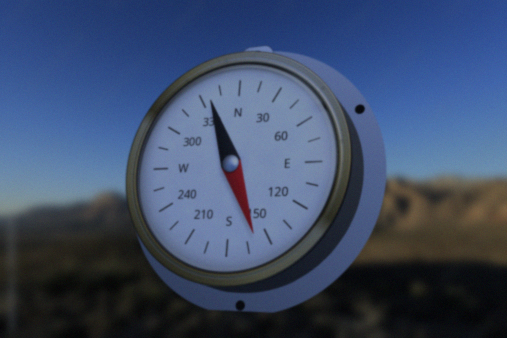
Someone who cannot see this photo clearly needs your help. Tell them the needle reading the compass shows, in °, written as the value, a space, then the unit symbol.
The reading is 157.5 °
